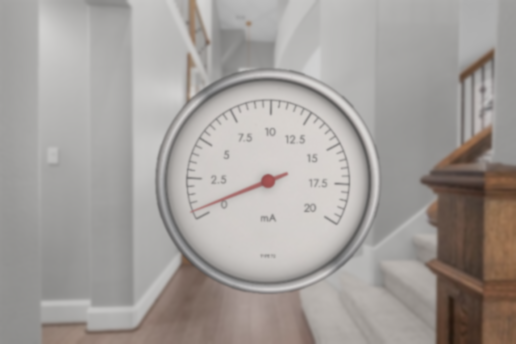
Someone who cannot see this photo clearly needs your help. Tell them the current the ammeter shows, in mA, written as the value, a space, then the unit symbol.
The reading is 0.5 mA
